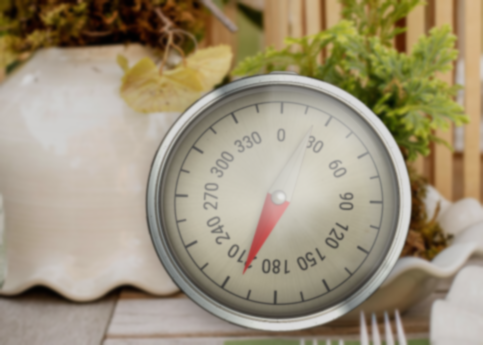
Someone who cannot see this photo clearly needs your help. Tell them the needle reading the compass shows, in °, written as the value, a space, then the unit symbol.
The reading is 202.5 °
